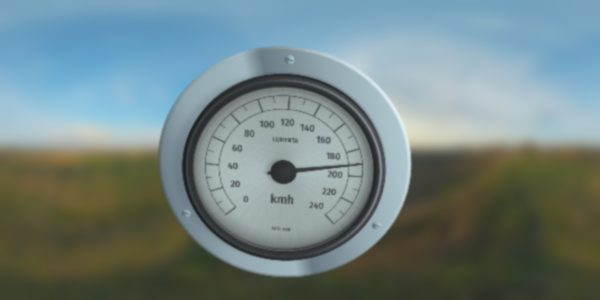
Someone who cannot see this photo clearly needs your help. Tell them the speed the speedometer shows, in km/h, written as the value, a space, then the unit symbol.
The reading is 190 km/h
